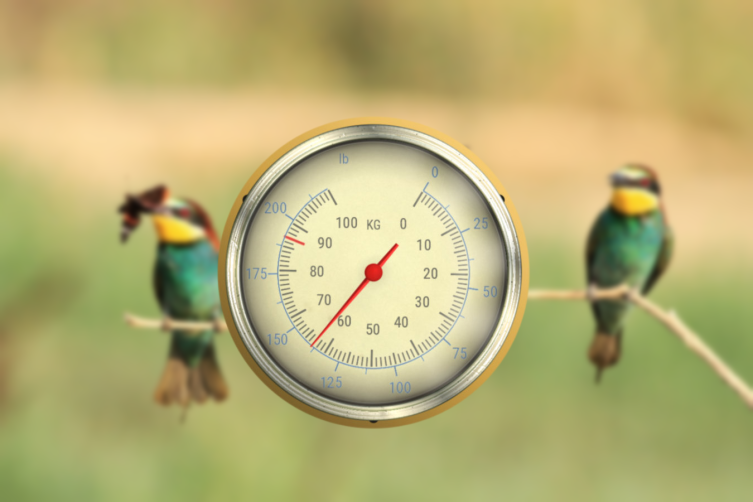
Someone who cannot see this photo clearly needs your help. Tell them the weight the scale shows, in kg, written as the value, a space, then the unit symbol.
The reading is 63 kg
